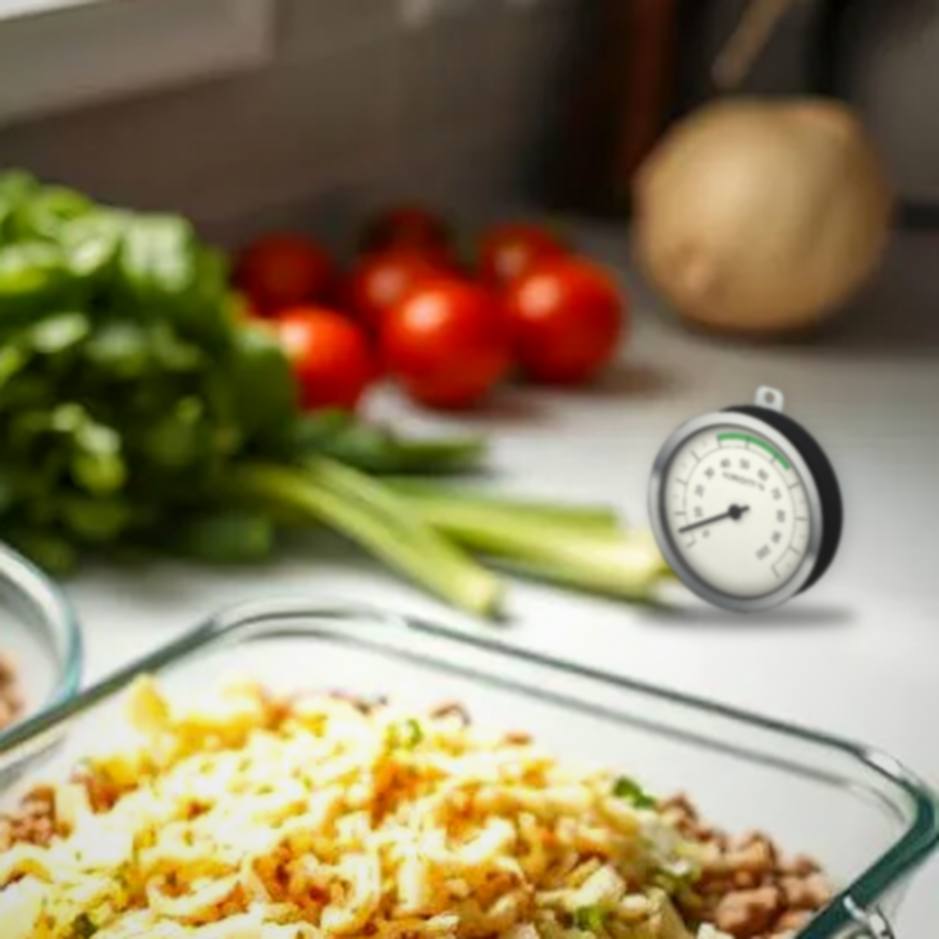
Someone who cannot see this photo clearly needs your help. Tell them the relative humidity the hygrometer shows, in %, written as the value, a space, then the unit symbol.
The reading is 5 %
